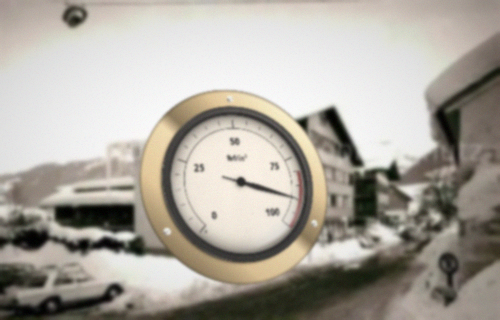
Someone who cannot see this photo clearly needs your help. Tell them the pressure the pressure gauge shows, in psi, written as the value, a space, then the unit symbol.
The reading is 90 psi
